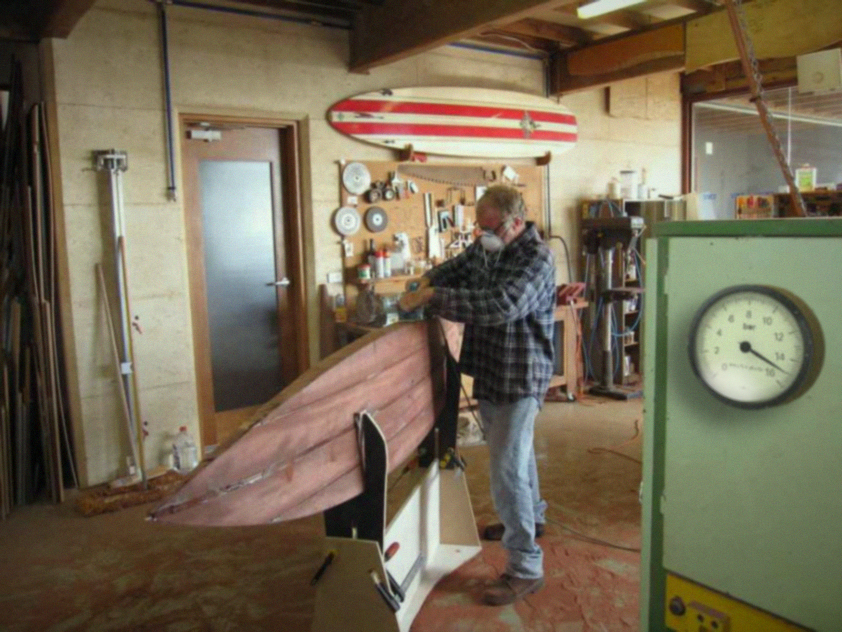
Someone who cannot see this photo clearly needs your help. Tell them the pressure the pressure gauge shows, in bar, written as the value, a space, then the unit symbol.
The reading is 15 bar
